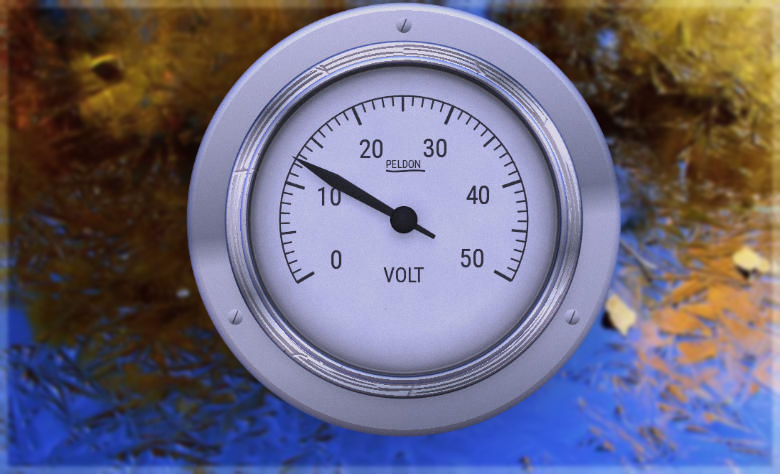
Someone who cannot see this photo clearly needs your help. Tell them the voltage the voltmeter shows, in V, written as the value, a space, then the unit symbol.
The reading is 12.5 V
